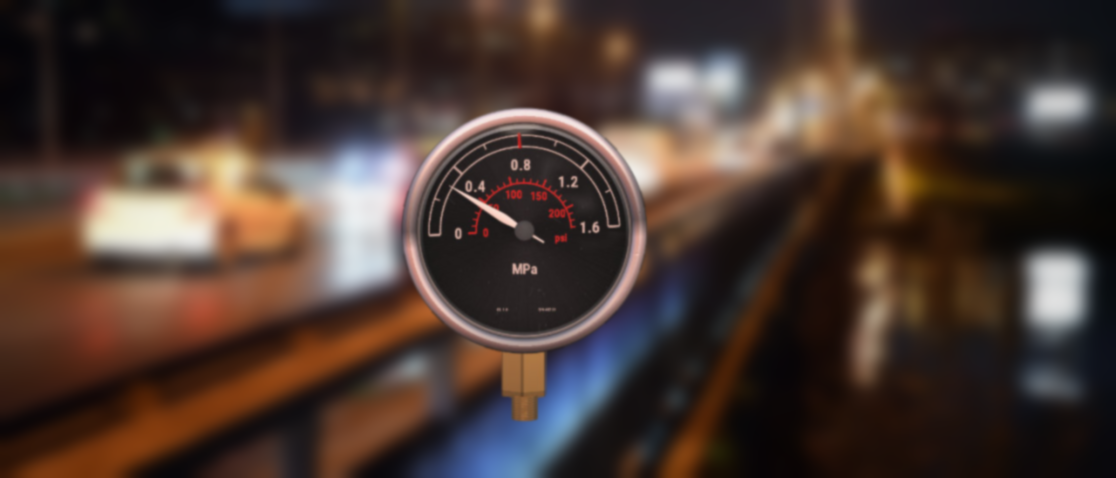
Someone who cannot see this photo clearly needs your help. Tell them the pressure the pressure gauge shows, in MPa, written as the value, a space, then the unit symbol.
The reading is 0.3 MPa
